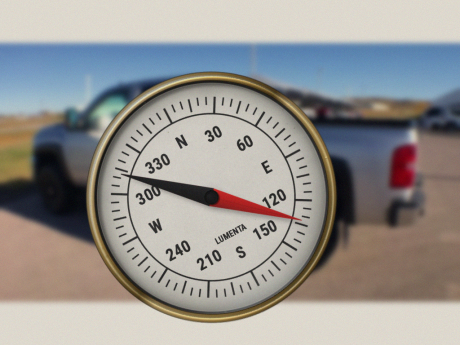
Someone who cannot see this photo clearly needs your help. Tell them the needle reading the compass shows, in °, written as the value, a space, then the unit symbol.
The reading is 132.5 °
